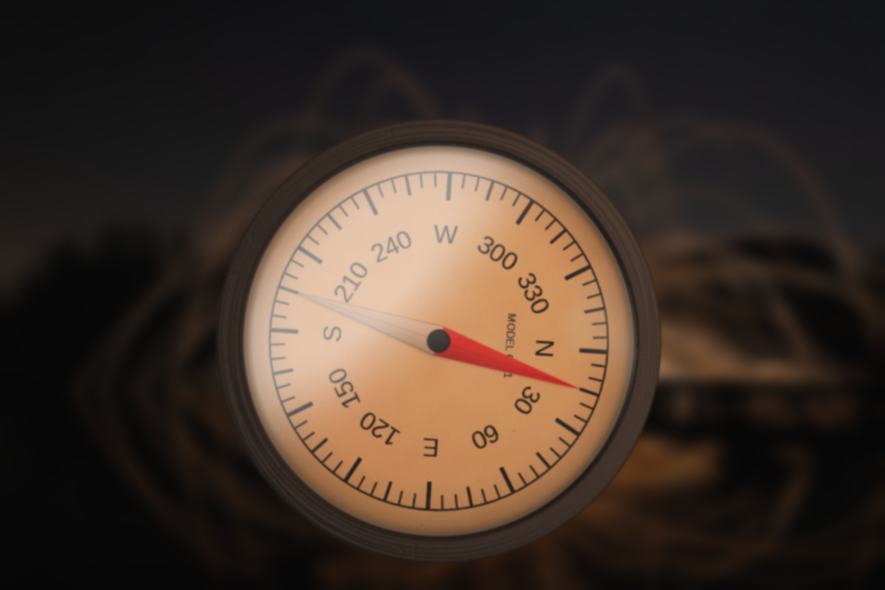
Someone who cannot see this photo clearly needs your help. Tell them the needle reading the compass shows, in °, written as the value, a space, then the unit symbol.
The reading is 15 °
